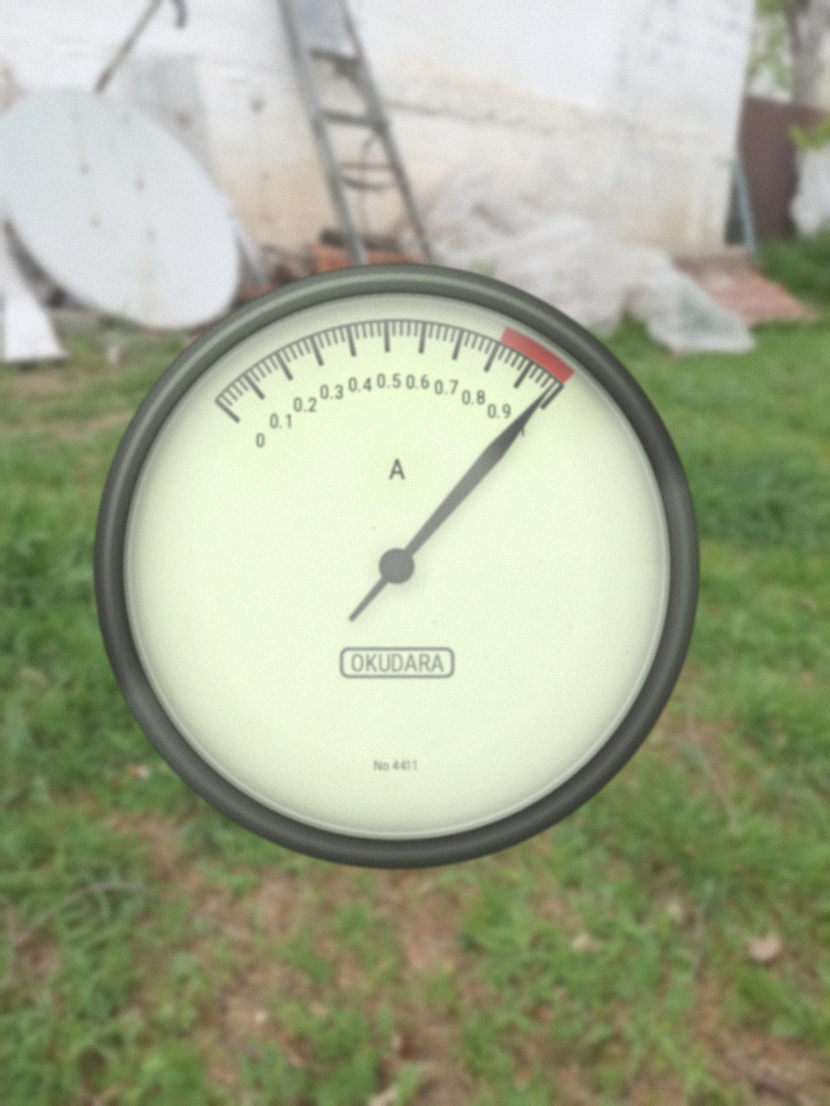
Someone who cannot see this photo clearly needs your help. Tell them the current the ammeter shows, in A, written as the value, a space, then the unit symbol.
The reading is 0.98 A
